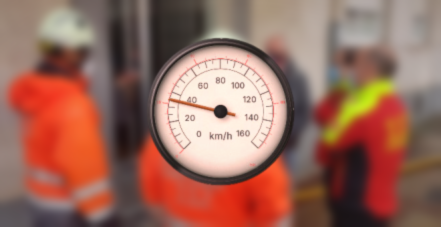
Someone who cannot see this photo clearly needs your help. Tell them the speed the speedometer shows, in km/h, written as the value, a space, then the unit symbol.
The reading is 35 km/h
